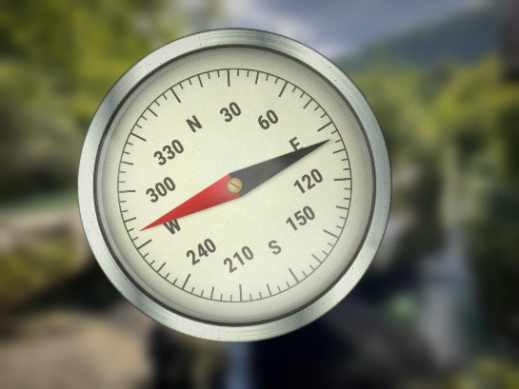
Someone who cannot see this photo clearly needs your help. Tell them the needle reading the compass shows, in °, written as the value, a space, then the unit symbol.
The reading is 277.5 °
